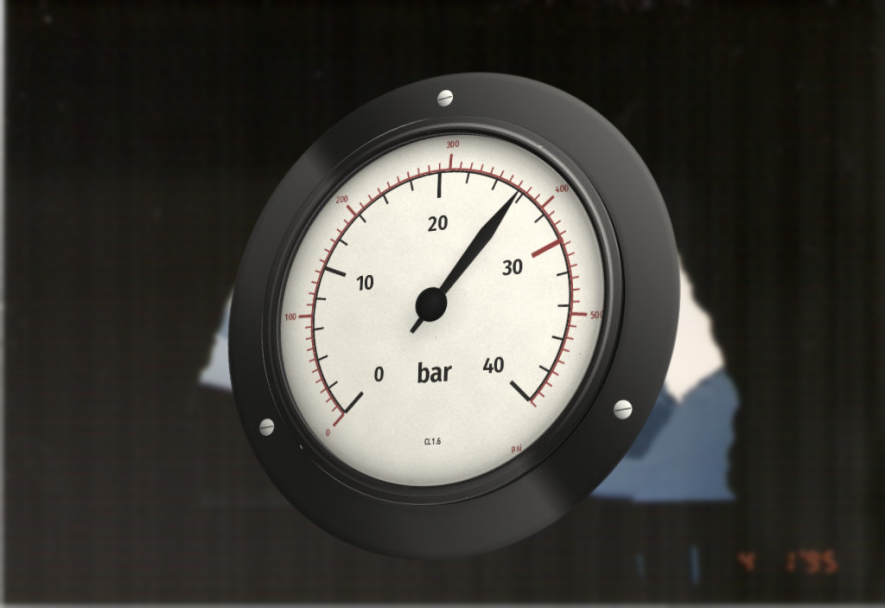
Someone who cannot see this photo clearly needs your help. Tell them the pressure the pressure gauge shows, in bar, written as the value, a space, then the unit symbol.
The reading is 26 bar
